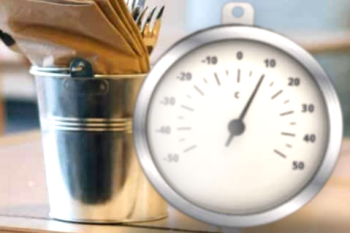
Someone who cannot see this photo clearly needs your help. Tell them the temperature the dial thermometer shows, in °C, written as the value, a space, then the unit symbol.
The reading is 10 °C
